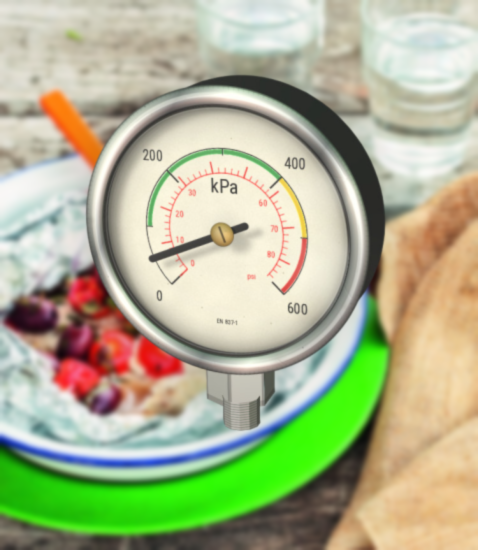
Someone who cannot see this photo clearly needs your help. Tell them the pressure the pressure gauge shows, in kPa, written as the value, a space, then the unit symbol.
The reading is 50 kPa
